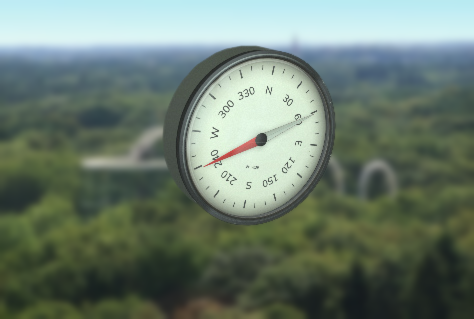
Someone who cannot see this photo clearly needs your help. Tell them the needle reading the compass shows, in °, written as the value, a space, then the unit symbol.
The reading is 240 °
